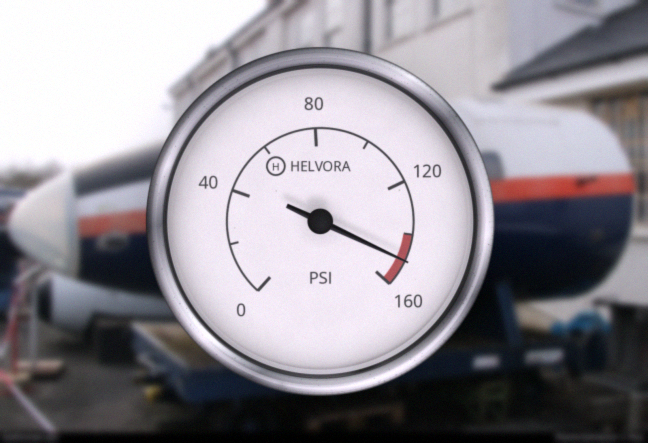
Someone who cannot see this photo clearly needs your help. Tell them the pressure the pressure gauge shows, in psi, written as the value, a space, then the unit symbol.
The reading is 150 psi
